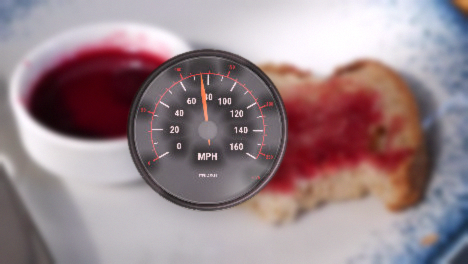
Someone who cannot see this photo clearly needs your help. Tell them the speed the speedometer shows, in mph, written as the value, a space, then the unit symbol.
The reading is 75 mph
